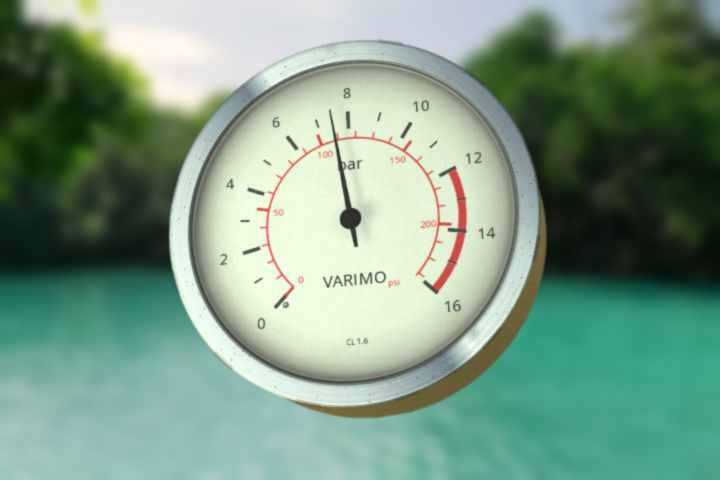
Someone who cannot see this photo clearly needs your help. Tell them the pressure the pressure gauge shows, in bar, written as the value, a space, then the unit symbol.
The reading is 7.5 bar
